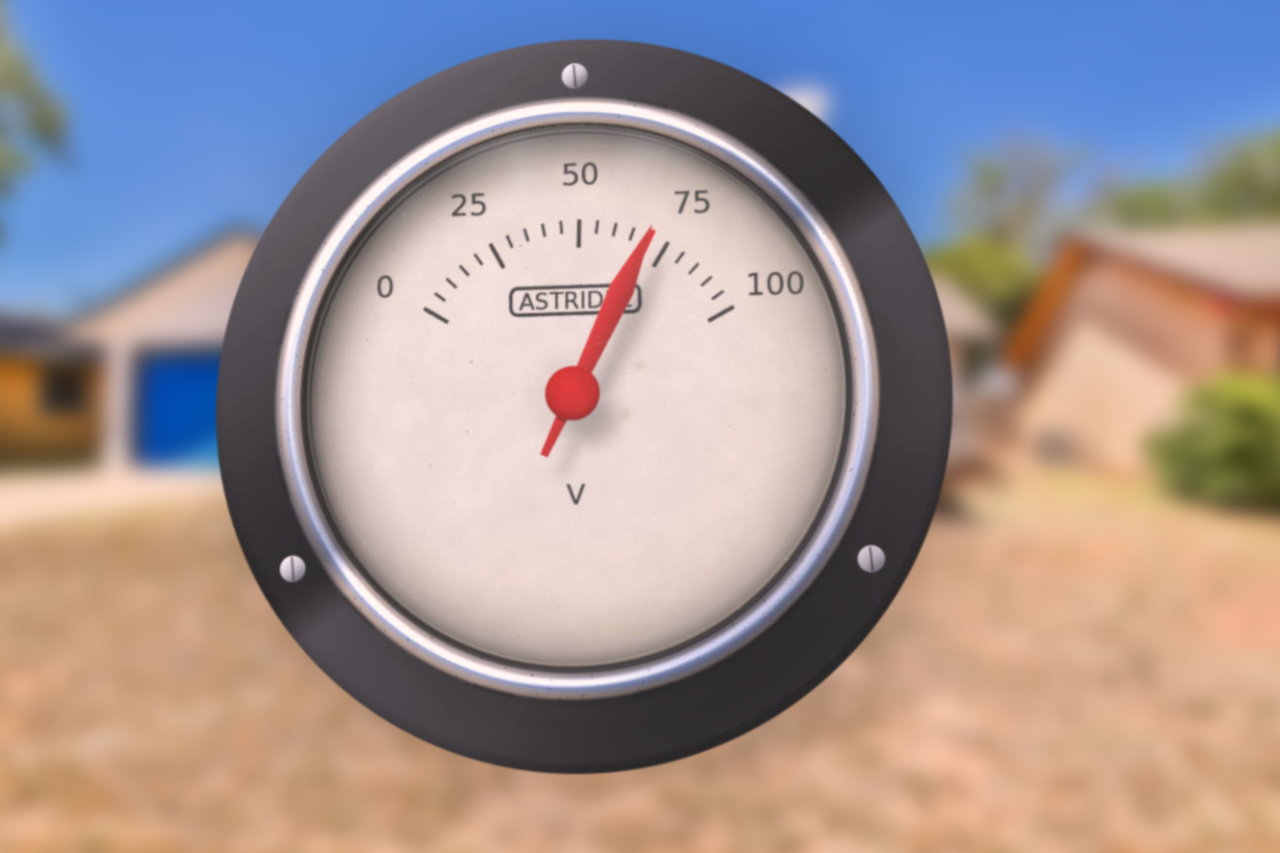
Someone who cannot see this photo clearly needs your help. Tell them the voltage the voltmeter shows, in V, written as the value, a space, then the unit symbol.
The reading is 70 V
